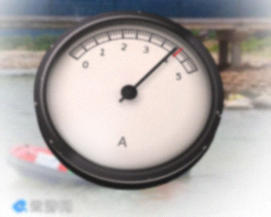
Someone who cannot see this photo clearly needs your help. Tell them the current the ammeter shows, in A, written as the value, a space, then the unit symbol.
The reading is 4 A
